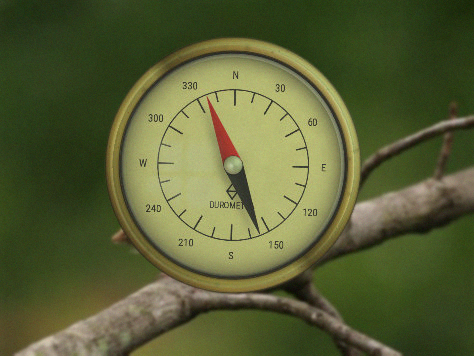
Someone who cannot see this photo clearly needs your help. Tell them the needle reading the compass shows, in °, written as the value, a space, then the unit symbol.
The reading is 337.5 °
